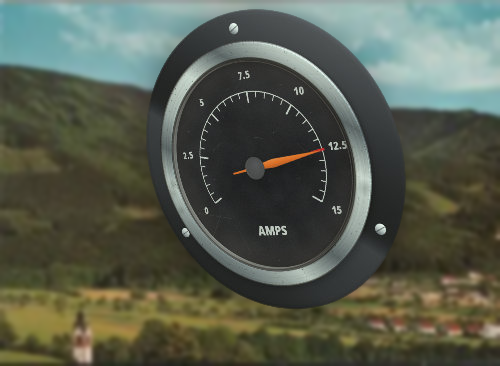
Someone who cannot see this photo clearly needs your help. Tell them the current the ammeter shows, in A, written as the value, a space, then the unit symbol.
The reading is 12.5 A
